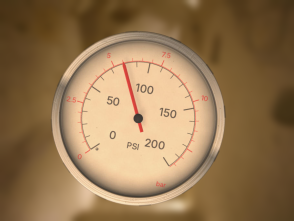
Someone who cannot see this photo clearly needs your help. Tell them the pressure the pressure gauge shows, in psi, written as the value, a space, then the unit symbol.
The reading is 80 psi
